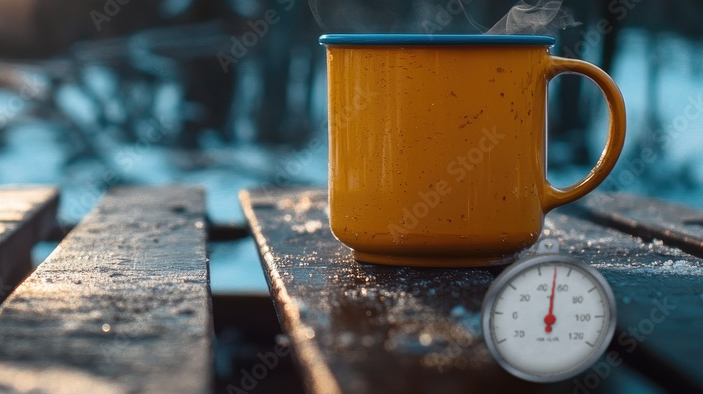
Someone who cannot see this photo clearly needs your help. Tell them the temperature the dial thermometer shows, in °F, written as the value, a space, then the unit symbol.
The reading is 50 °F
